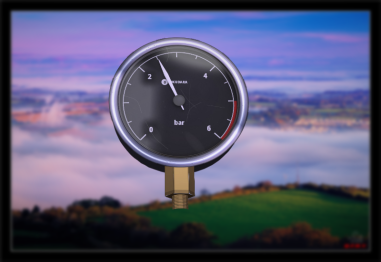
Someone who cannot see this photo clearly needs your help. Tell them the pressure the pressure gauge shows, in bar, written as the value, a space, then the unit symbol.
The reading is 2.5 bar
